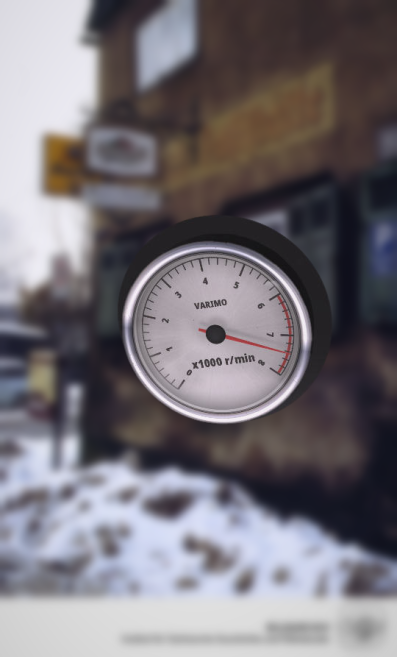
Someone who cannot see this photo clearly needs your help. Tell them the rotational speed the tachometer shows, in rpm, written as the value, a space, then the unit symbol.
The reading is 7400 rpm
